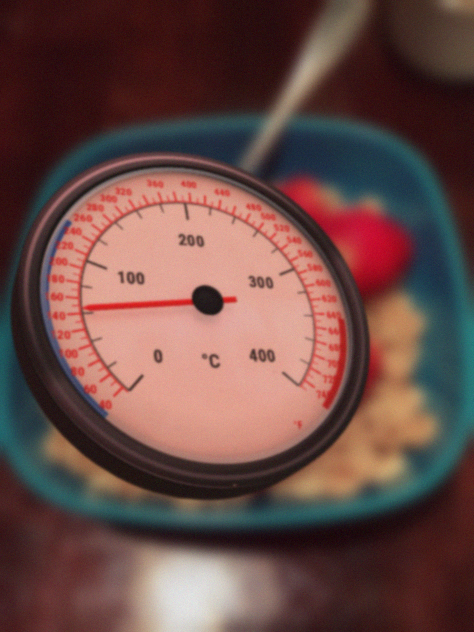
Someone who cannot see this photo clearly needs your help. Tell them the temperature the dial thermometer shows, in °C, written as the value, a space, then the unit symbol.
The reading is 60 °C
